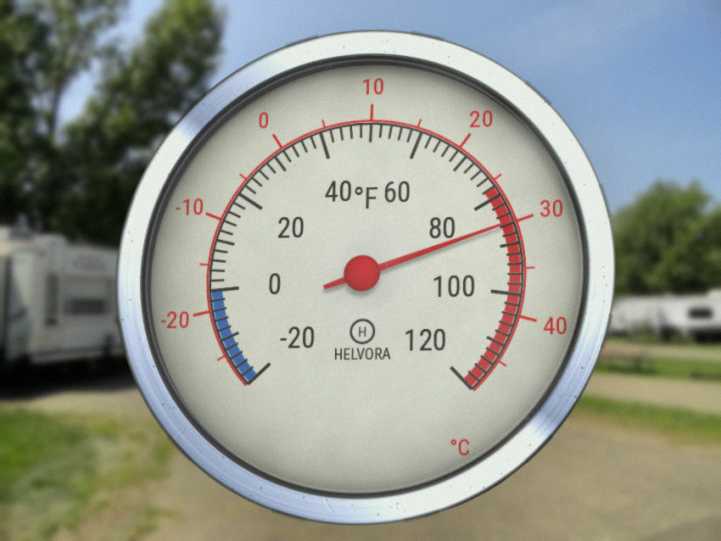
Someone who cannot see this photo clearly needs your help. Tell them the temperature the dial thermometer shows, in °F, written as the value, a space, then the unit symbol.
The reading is 86 °F
